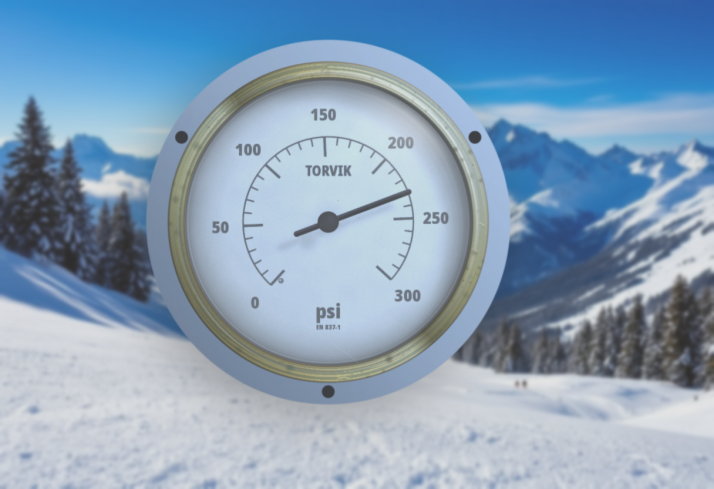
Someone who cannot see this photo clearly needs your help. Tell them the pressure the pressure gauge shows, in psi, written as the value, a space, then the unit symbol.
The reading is 230 psi
